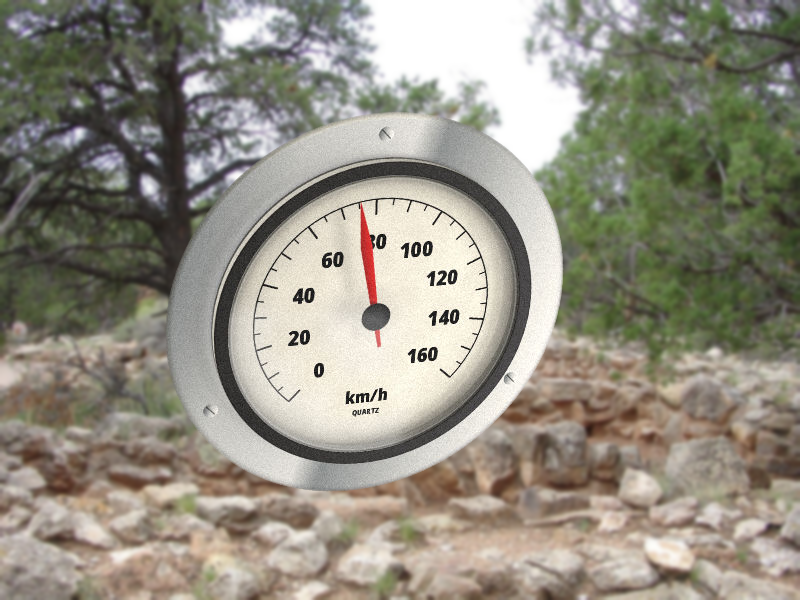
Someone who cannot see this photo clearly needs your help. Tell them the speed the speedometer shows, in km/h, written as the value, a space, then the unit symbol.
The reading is 75 km/h
